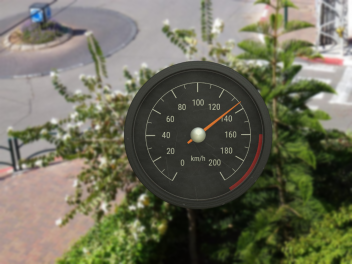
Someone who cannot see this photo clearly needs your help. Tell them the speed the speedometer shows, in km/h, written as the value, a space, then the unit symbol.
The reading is 135 km/h
